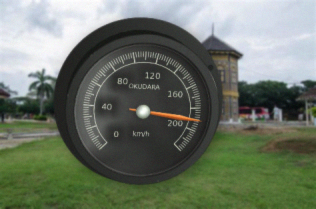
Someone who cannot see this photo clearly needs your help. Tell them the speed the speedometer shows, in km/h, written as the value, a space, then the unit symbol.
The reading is 190 km/h
